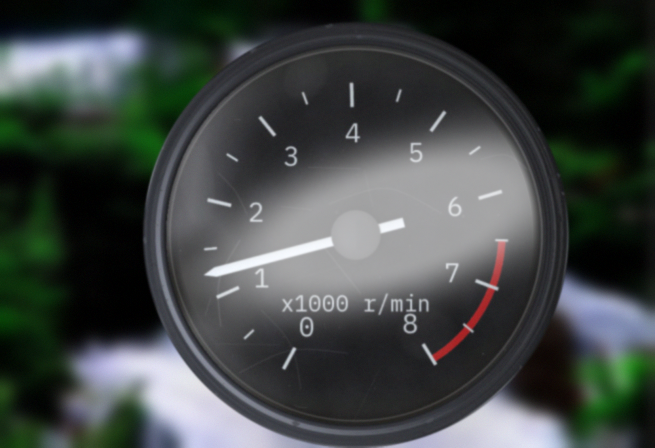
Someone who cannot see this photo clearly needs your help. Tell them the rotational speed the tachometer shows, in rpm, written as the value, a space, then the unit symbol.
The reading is 1250 rpm
